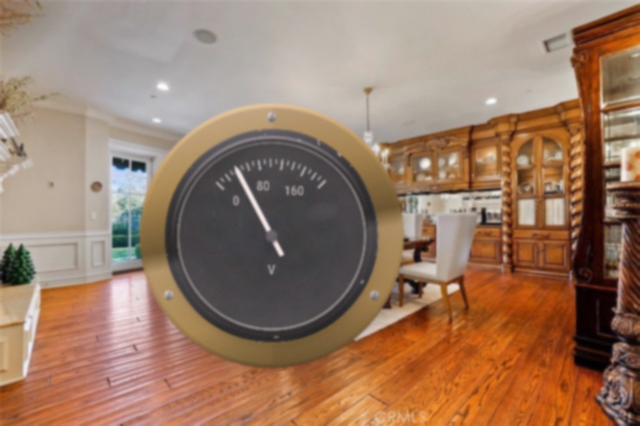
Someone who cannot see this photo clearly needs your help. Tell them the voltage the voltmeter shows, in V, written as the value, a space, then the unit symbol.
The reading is 40 V
